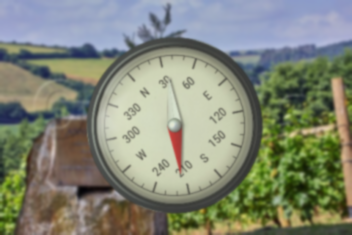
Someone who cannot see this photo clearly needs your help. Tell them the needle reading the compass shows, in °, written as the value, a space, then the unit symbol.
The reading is 215 °
